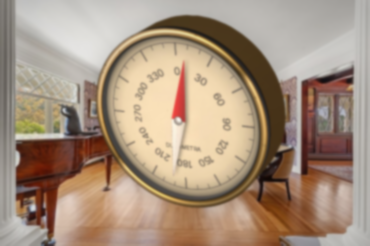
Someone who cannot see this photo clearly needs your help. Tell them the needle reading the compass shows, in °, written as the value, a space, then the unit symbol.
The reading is 10 °
